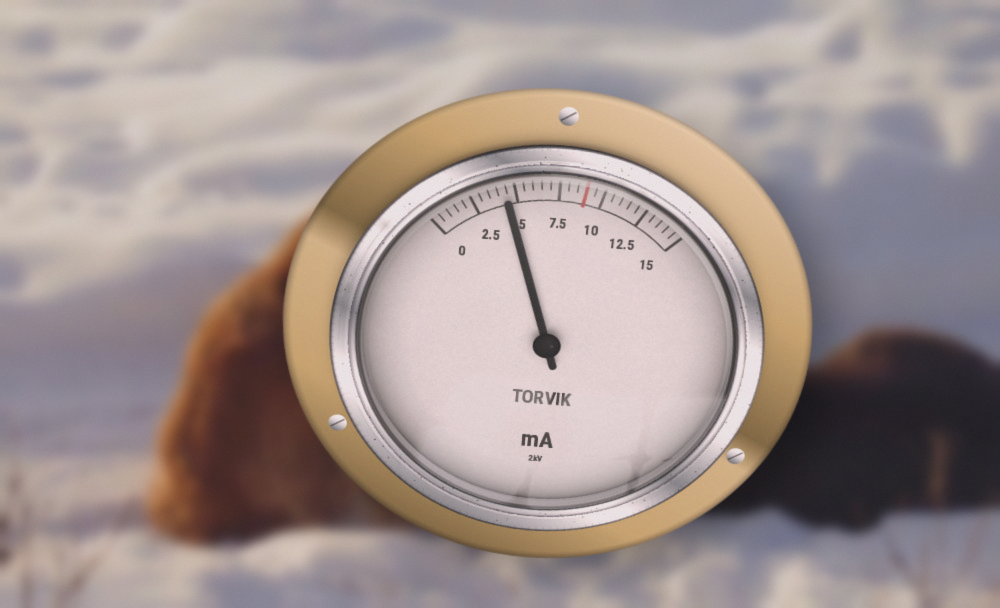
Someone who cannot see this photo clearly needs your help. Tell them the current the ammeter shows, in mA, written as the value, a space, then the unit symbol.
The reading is 4.5 mA
